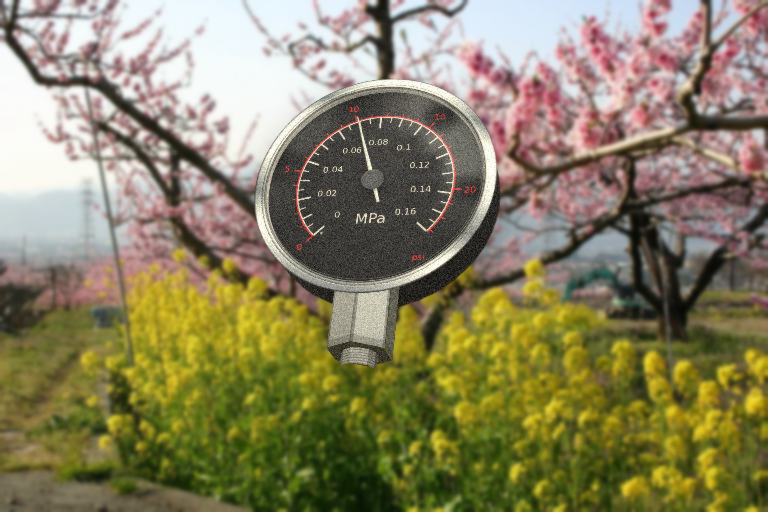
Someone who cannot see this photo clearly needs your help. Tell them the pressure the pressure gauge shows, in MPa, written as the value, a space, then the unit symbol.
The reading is 0.07 MPa
